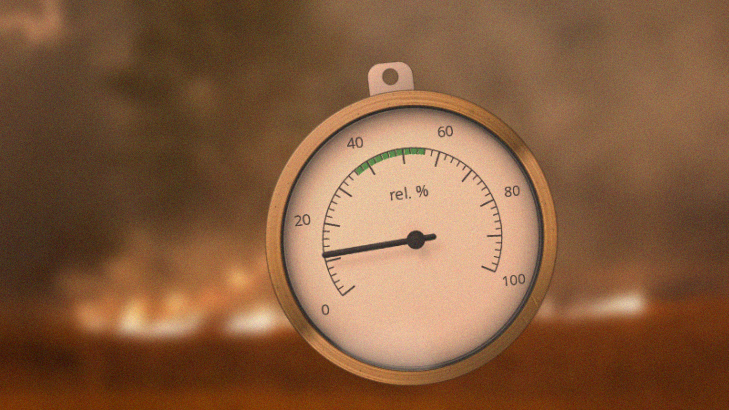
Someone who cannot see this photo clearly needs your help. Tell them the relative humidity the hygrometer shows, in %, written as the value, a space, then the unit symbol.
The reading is 12 %
